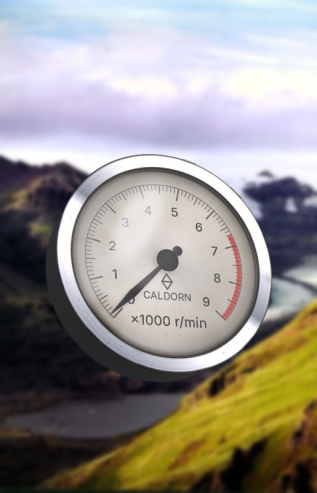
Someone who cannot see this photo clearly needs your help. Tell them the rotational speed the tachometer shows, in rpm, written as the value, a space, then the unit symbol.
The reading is 100 rpm
